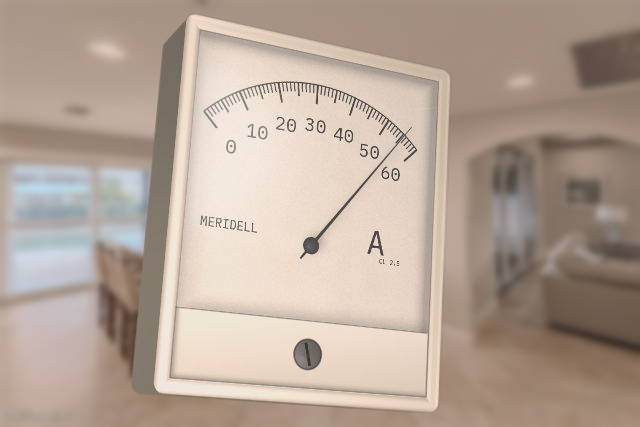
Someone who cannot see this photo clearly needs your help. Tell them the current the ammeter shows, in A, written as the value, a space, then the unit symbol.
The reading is 55 A
